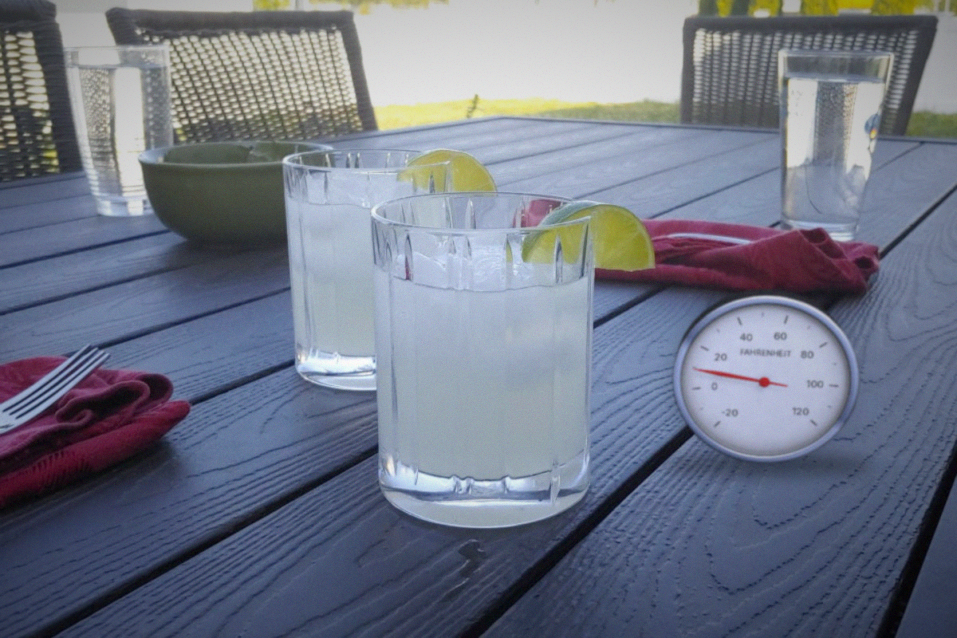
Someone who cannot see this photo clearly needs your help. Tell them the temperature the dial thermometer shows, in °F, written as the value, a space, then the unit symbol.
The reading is 10 °F
